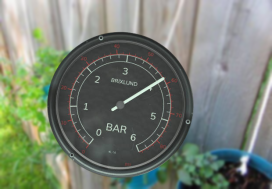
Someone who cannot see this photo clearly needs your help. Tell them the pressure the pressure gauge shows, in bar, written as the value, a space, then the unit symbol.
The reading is 4 bar
